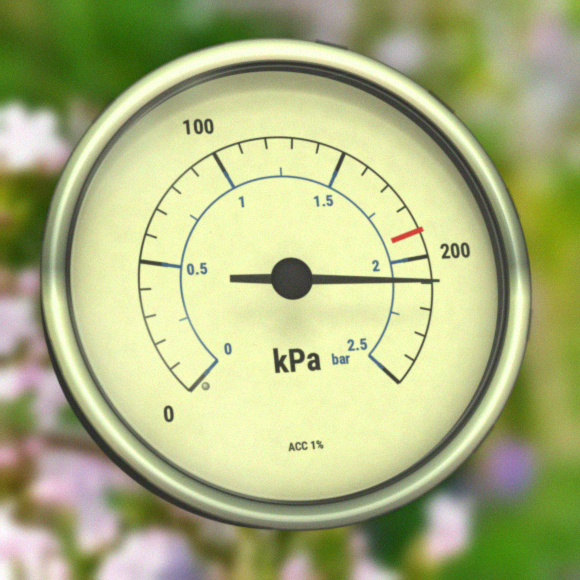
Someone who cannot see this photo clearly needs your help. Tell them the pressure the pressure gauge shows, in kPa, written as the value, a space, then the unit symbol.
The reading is 210 kPa
